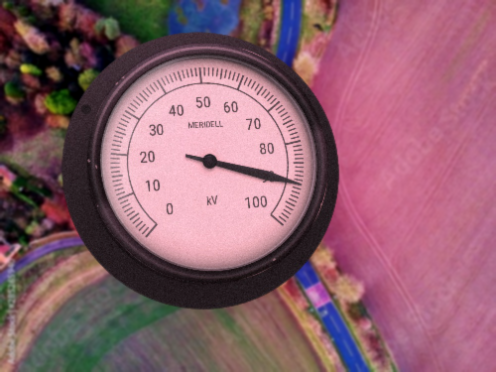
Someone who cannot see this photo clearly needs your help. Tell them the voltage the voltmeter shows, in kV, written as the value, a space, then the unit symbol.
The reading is 90 kV
